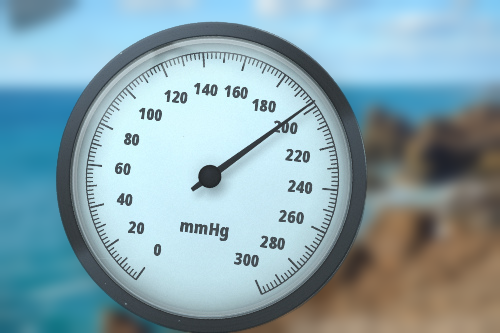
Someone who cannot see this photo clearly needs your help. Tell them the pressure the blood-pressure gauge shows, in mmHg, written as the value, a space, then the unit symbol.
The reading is 198 mmHg
